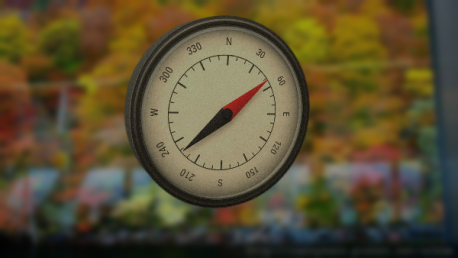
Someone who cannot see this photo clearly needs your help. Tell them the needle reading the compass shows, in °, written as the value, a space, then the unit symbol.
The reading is 50 °
